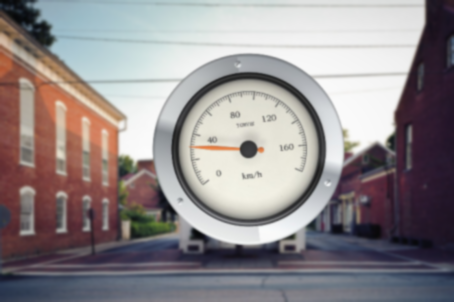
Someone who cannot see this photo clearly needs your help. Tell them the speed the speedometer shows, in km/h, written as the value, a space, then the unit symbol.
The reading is 30 km/h
